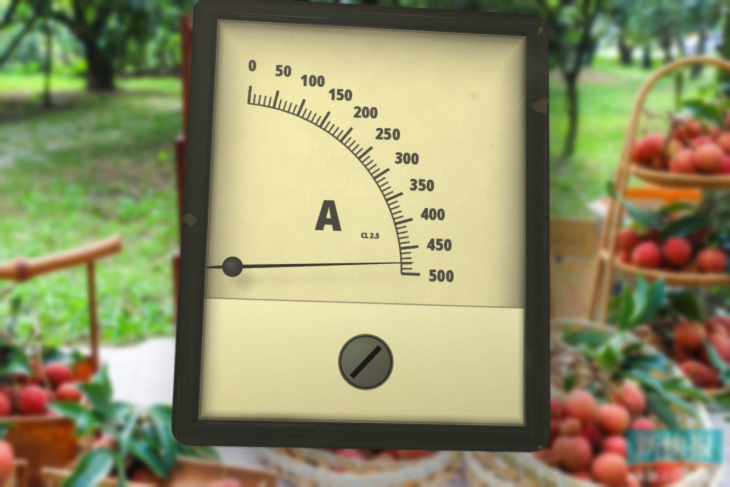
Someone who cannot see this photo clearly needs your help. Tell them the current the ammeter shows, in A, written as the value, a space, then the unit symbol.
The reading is 480 A
